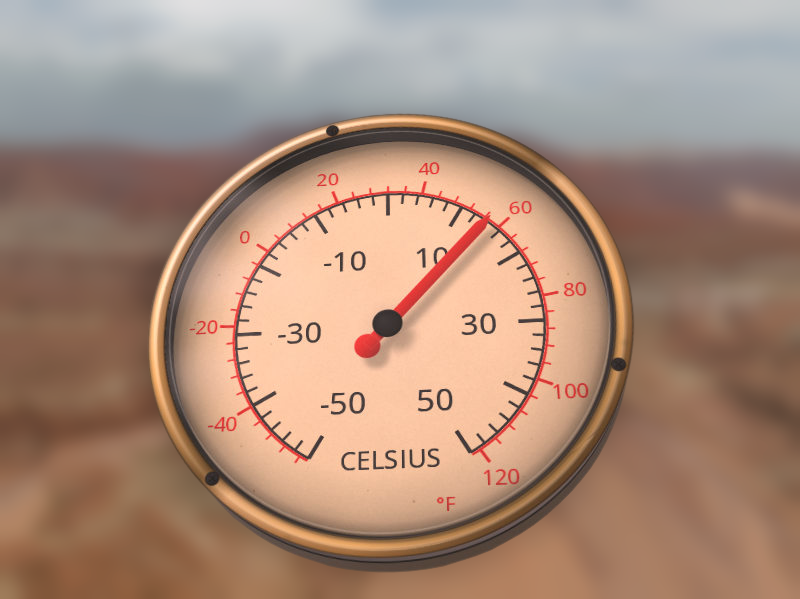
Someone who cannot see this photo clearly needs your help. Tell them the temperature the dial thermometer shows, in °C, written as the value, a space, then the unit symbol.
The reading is 14 °C
